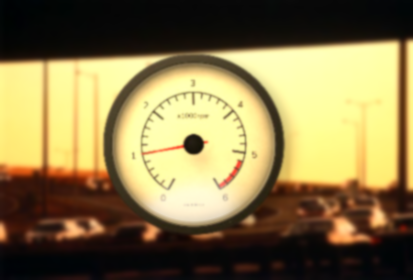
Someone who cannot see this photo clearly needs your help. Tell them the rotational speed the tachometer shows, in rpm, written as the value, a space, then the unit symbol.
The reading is 1000 rpm
